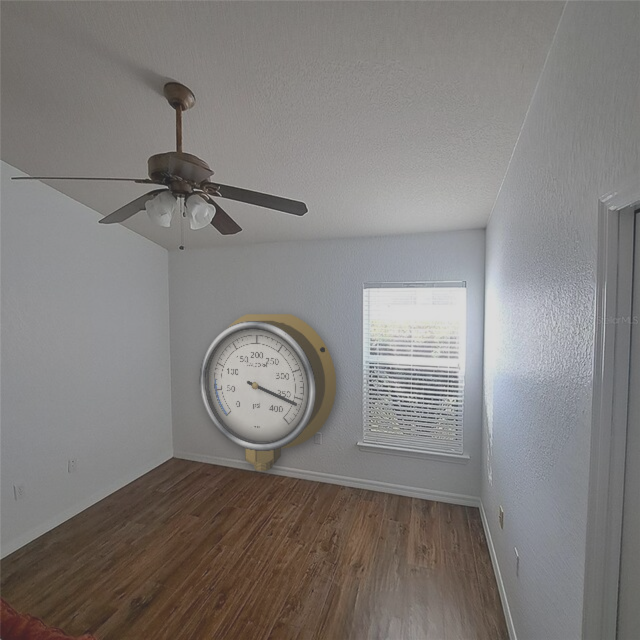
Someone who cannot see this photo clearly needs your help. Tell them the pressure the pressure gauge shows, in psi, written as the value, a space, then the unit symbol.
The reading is 360 psi
